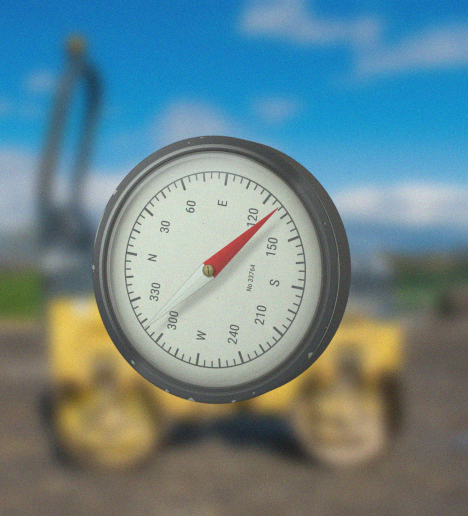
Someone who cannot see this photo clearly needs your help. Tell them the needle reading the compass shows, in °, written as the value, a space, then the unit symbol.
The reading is 130 °
